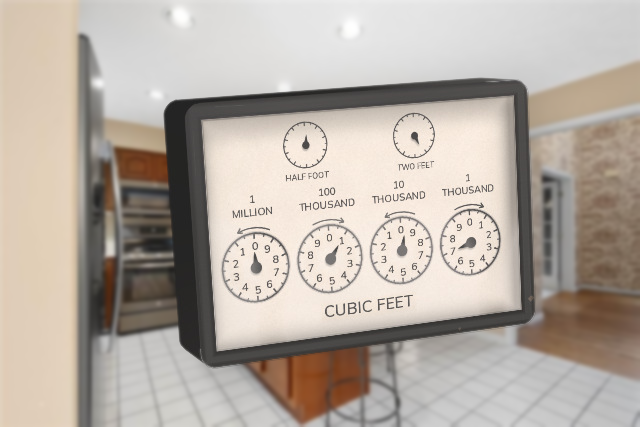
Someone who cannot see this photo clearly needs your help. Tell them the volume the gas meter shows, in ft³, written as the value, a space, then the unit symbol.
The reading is 9700 ft³
